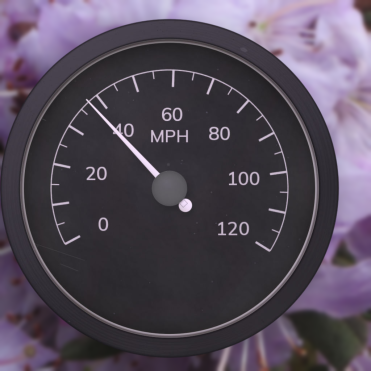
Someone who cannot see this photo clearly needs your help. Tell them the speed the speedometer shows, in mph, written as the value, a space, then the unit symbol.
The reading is 37.5 mph
